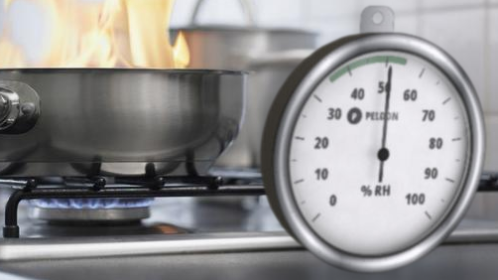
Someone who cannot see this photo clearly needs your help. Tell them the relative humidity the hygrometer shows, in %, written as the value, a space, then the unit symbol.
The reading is 50 %
